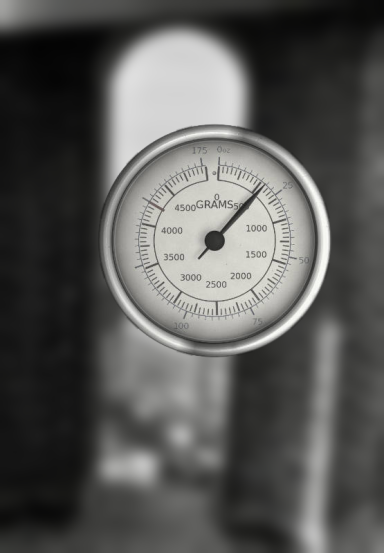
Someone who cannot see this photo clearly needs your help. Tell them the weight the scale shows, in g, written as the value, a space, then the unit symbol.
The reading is 550 g
